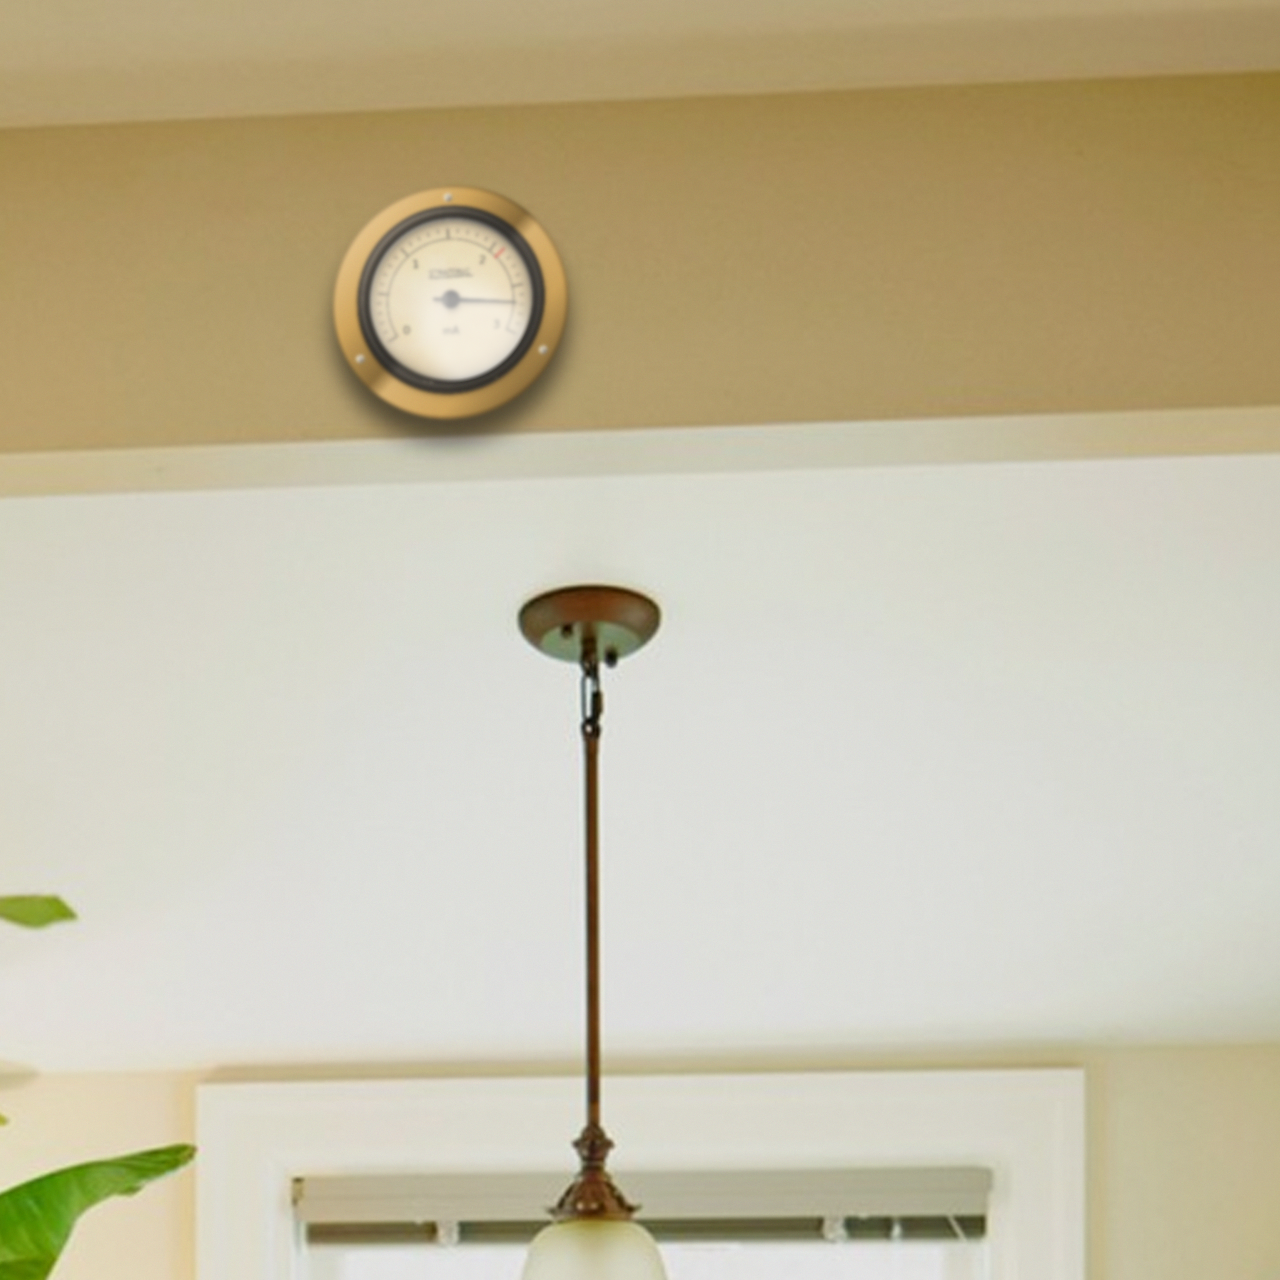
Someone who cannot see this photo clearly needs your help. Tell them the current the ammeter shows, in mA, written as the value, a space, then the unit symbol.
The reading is 2.7 mA
